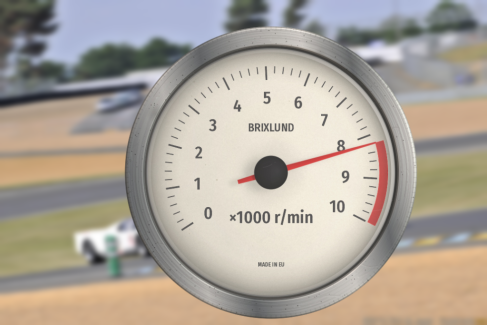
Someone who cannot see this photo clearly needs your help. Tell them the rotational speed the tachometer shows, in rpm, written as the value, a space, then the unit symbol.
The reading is 8200 rpm
